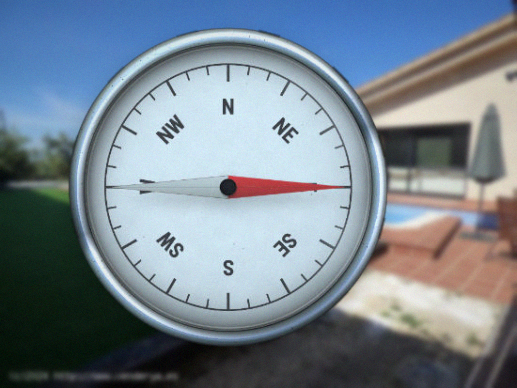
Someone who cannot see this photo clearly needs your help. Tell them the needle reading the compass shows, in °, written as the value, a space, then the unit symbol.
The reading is 90 °
